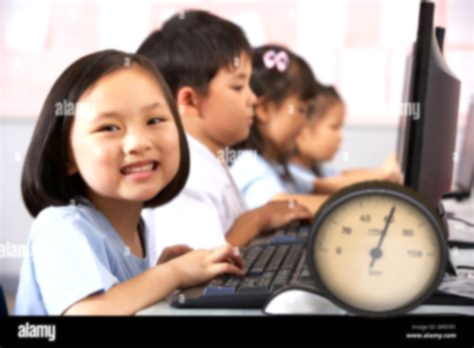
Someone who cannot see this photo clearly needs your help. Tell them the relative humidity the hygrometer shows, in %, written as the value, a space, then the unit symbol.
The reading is 60 %
